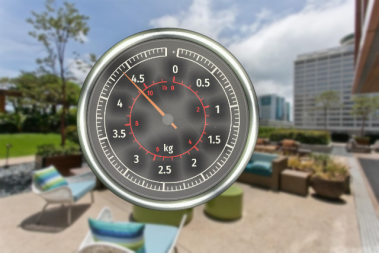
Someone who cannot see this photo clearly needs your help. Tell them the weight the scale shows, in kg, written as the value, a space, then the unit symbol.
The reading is 4.4 kg
